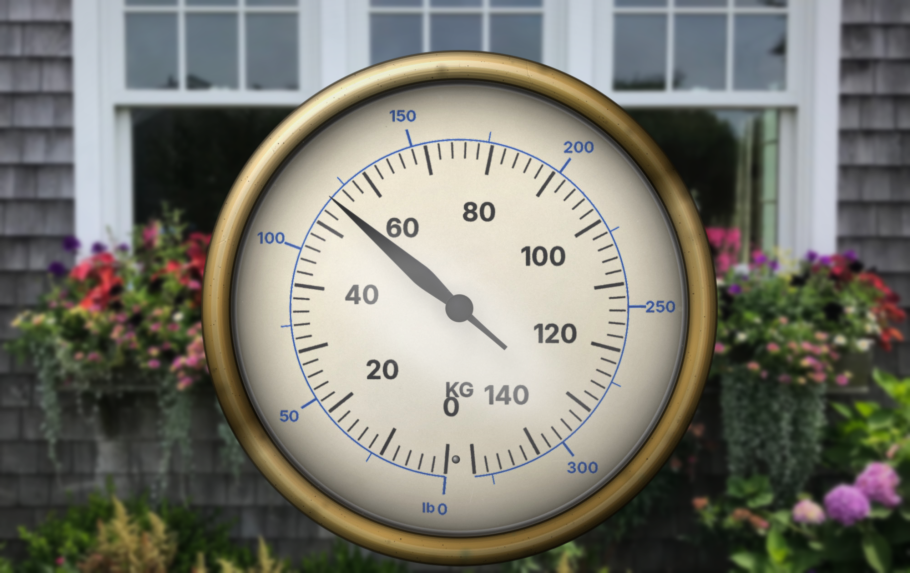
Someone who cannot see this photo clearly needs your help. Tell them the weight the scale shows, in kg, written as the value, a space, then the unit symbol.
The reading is 54 kg
